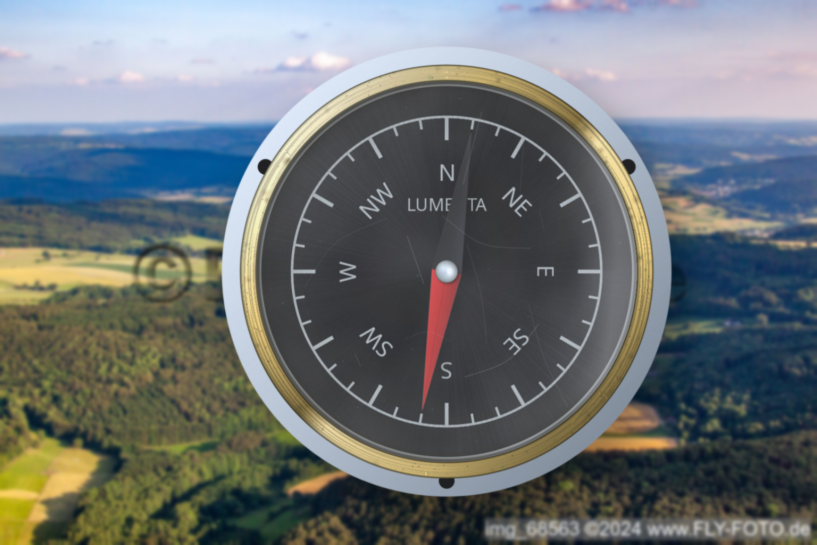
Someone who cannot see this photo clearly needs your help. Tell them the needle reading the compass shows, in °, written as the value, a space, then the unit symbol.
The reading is 190 °
